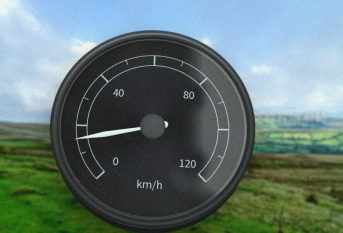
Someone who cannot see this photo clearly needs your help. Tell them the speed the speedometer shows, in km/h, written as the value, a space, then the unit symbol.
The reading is 15 km/h
